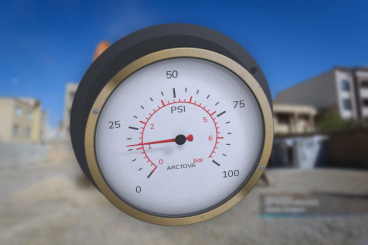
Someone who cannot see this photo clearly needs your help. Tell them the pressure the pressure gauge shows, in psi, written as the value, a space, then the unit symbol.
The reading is 17.5 psi
